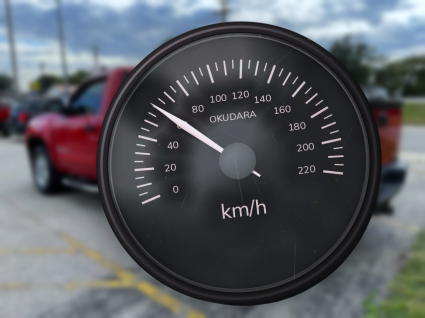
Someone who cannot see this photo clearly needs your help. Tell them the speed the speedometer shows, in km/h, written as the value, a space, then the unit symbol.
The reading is 60 km/h
